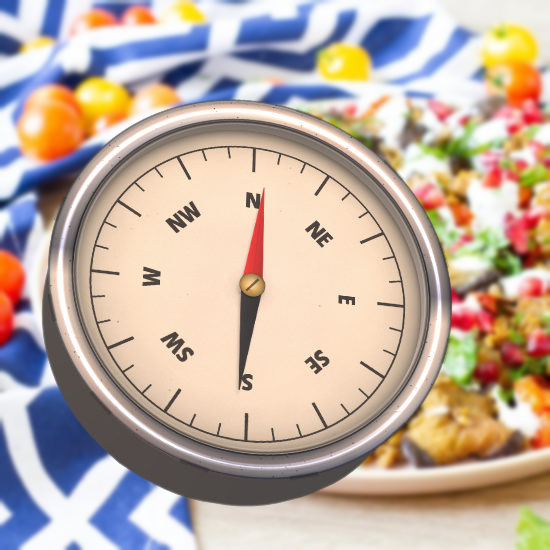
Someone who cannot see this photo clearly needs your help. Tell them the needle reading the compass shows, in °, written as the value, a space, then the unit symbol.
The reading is 5 °
